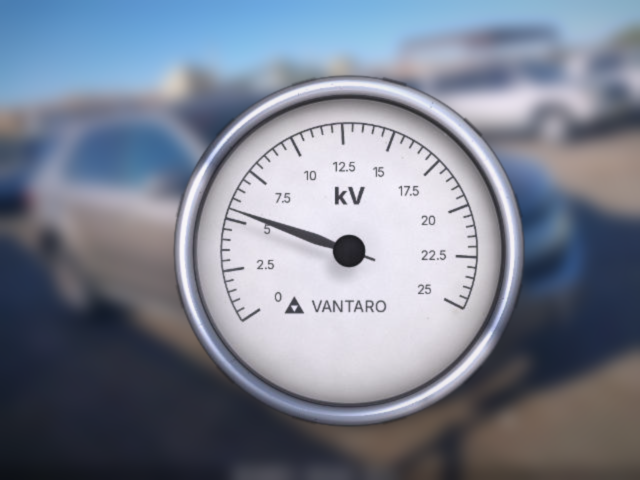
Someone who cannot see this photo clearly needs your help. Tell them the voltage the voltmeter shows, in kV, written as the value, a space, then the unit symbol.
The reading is 5.5 kV
